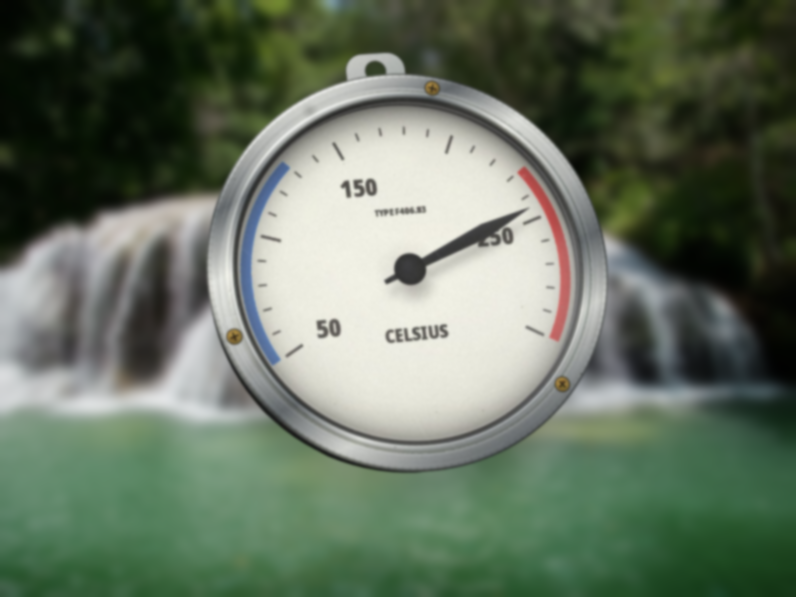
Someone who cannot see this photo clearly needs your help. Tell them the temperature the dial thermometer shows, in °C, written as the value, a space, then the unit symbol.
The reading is 245 °C
